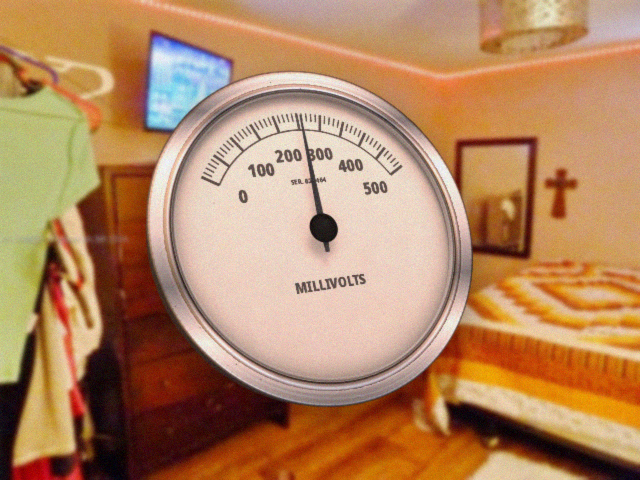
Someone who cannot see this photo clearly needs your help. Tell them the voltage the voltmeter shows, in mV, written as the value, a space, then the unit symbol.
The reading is 250 mV
